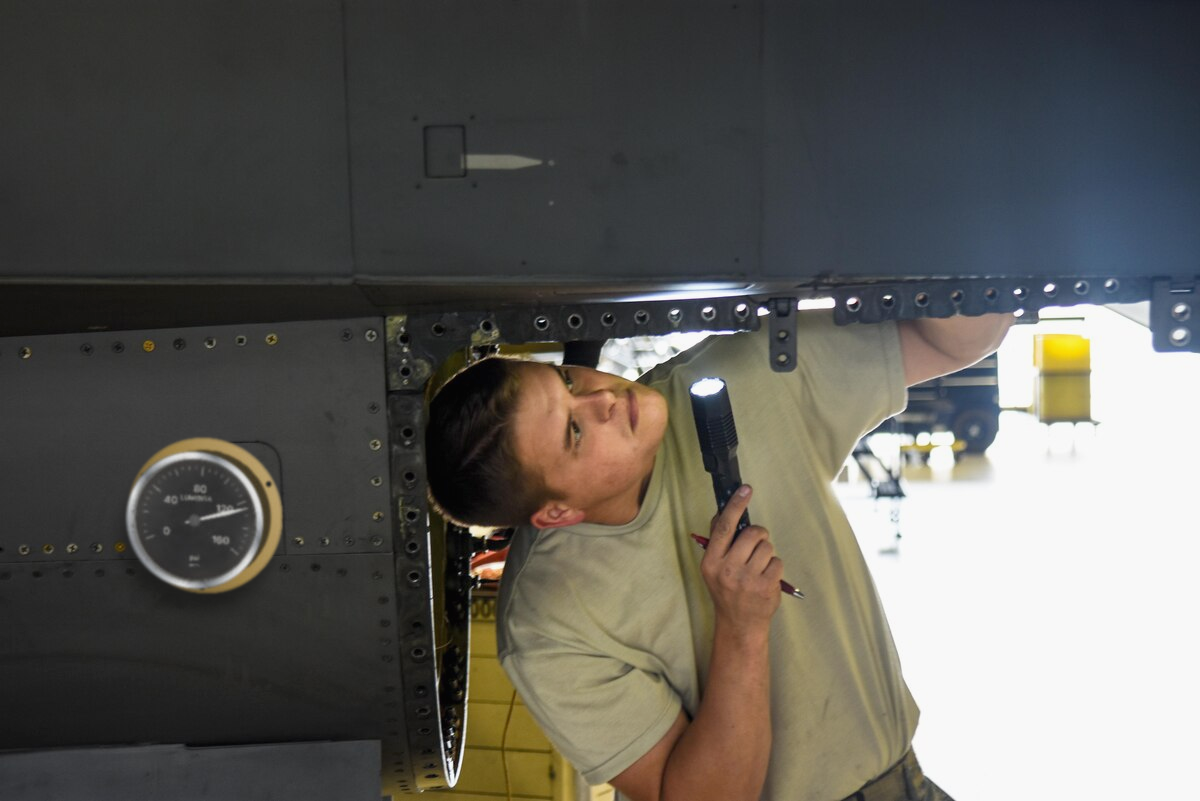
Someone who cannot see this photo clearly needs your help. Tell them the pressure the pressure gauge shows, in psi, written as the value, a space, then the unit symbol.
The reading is 125 psi
